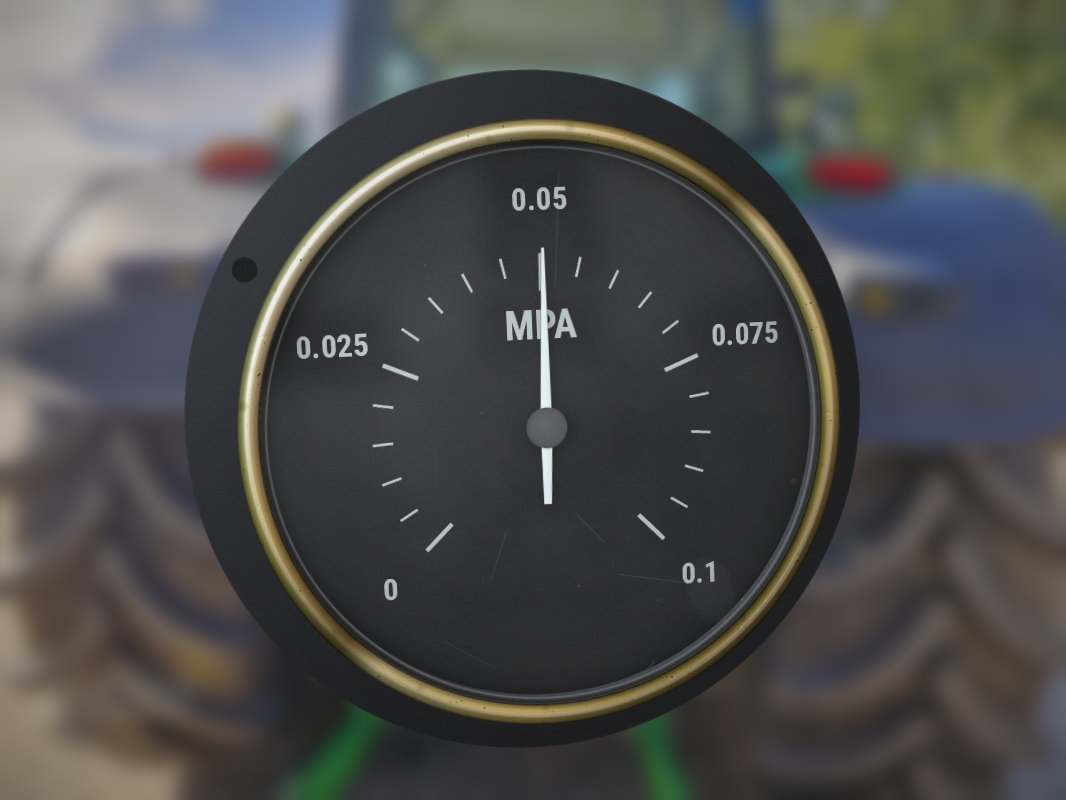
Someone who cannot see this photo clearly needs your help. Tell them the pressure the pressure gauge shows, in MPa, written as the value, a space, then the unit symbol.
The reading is 0.05 MPa
